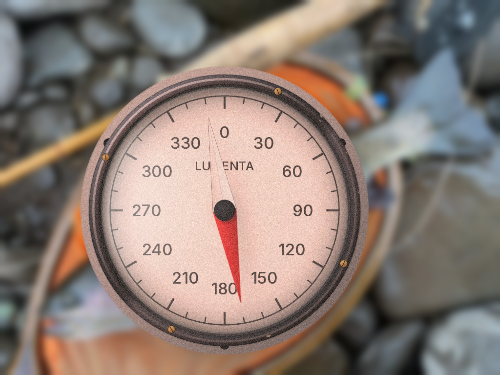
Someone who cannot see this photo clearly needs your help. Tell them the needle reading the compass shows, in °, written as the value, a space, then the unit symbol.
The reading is 170 °
